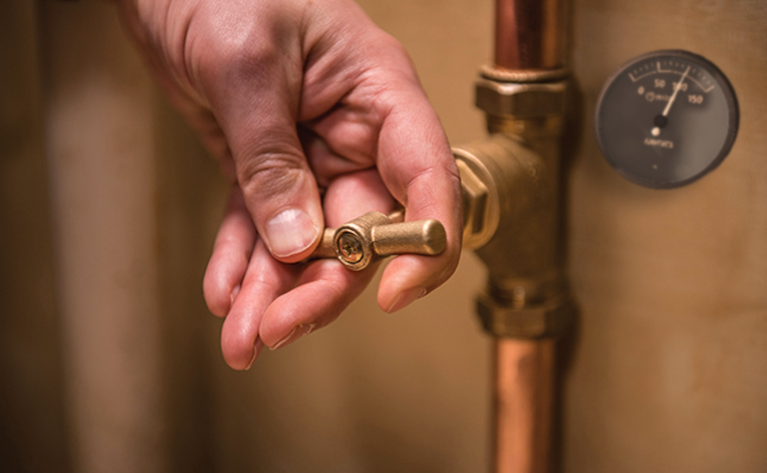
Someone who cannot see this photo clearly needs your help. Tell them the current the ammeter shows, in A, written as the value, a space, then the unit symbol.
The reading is 100 A
